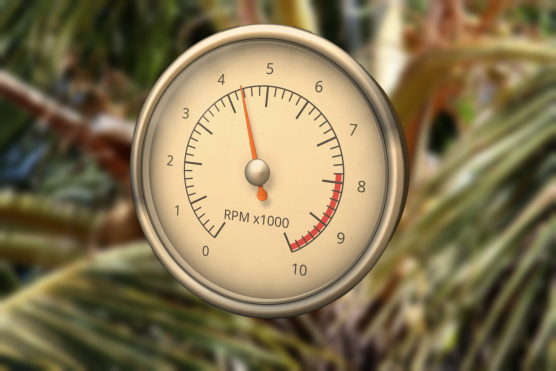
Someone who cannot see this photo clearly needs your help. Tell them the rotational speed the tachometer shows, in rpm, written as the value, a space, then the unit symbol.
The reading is 4400 rpm
